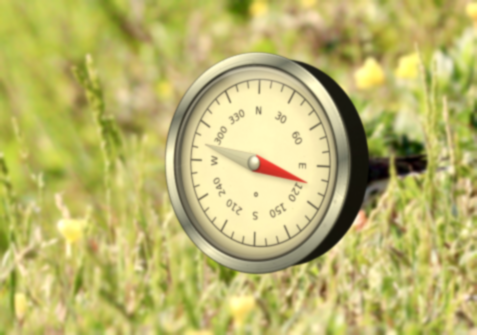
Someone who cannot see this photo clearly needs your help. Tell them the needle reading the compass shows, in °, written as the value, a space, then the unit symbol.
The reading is 105 °
